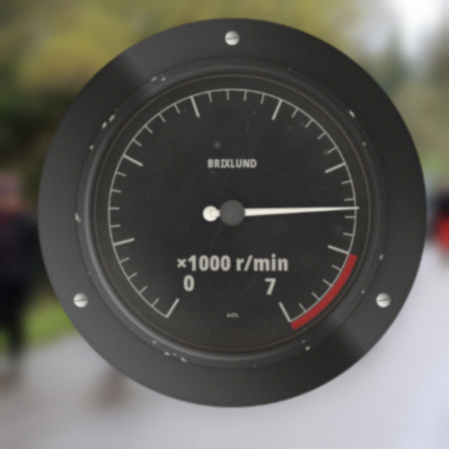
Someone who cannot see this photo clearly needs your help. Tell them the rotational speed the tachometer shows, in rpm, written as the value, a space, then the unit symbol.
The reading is 5500 rpm
